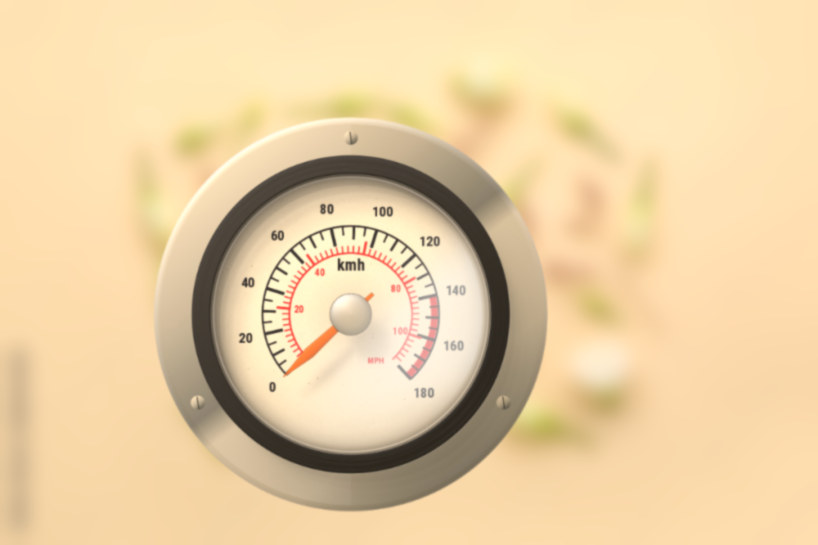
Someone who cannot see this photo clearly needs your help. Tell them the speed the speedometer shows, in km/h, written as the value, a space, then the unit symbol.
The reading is 0 km/h
